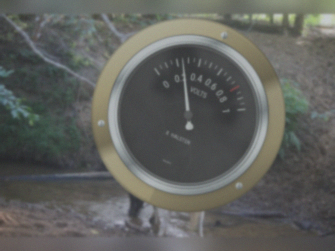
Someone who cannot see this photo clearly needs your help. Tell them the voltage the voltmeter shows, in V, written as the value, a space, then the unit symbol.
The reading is 0.25 V
